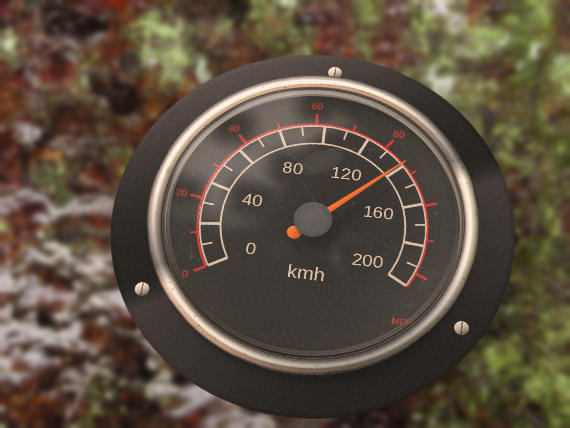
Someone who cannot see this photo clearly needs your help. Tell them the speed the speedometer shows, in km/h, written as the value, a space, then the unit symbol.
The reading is 140 km/h
